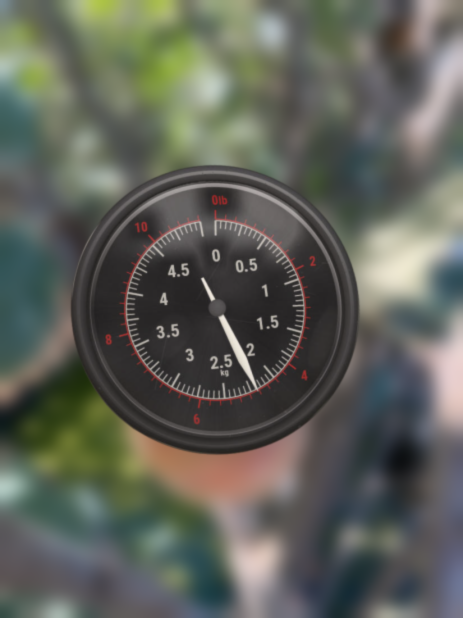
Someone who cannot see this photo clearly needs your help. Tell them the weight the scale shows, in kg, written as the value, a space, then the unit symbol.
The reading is 2.2 kg
